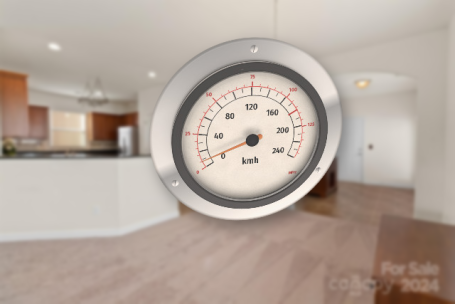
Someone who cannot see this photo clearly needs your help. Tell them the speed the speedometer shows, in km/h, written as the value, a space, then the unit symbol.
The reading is 10 km/h
